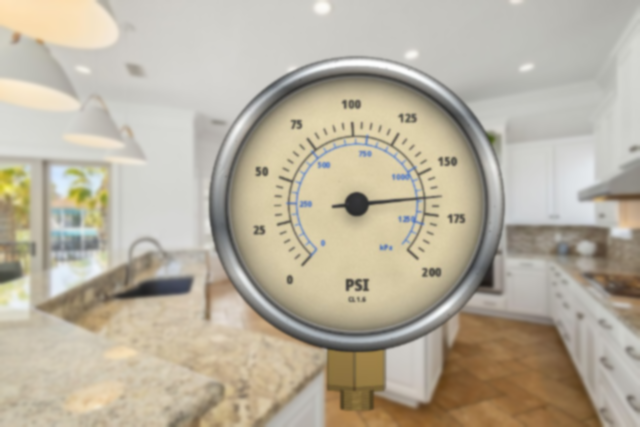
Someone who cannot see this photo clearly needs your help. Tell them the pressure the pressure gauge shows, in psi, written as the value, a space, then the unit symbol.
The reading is 165 psi
